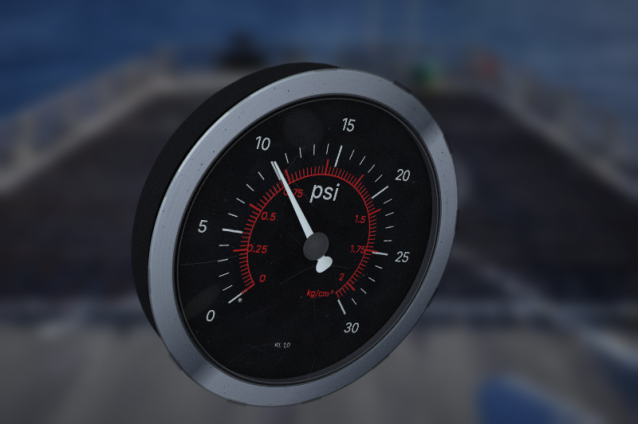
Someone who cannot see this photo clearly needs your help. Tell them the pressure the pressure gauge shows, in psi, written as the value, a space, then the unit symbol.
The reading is 10 psi
